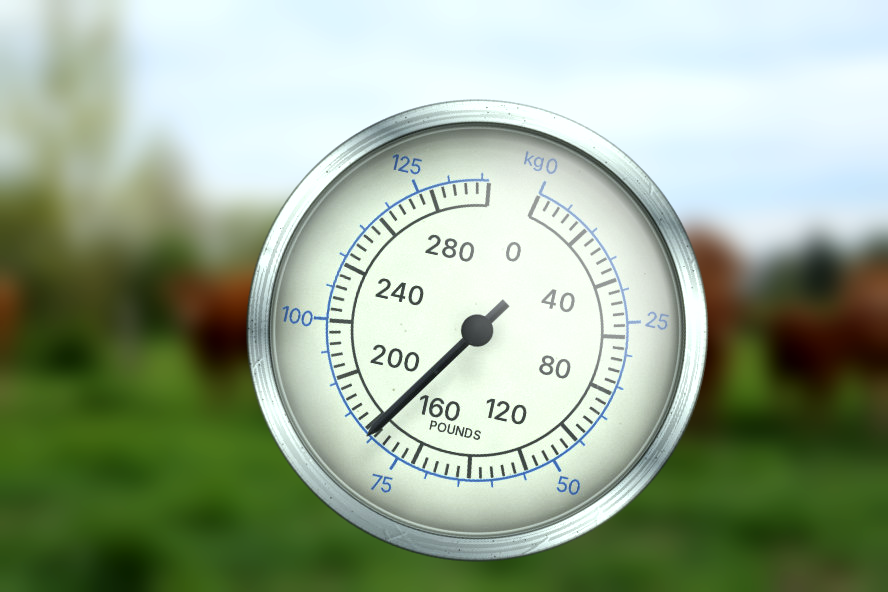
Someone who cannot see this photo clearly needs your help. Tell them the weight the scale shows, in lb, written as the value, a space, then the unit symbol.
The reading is 178 lb
